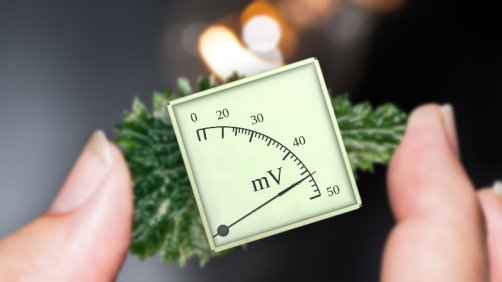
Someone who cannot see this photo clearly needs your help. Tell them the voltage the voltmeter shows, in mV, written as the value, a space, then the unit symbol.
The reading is 46 mV
